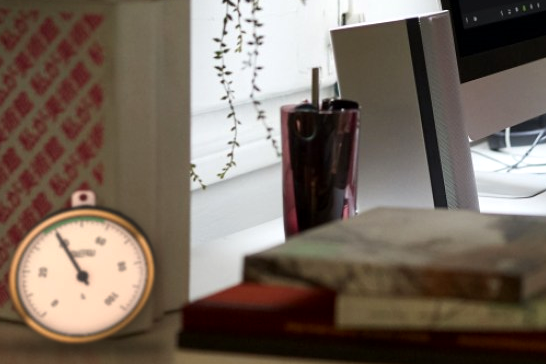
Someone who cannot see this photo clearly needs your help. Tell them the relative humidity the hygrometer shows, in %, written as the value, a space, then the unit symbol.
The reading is 40 %
